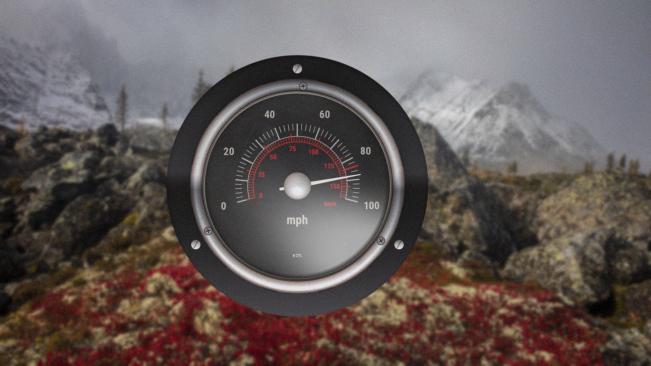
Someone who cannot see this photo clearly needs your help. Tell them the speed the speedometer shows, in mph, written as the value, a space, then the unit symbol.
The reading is 88 mph
